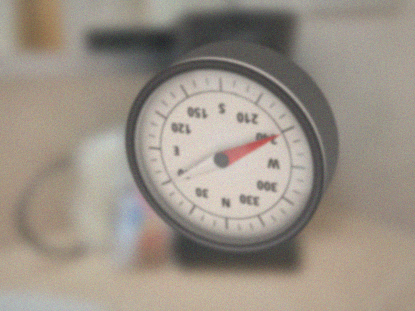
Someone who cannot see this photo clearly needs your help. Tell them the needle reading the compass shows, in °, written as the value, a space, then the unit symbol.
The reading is 240 °
